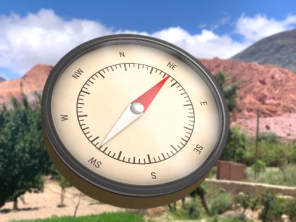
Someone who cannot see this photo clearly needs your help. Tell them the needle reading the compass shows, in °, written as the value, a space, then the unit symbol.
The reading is 50 °
